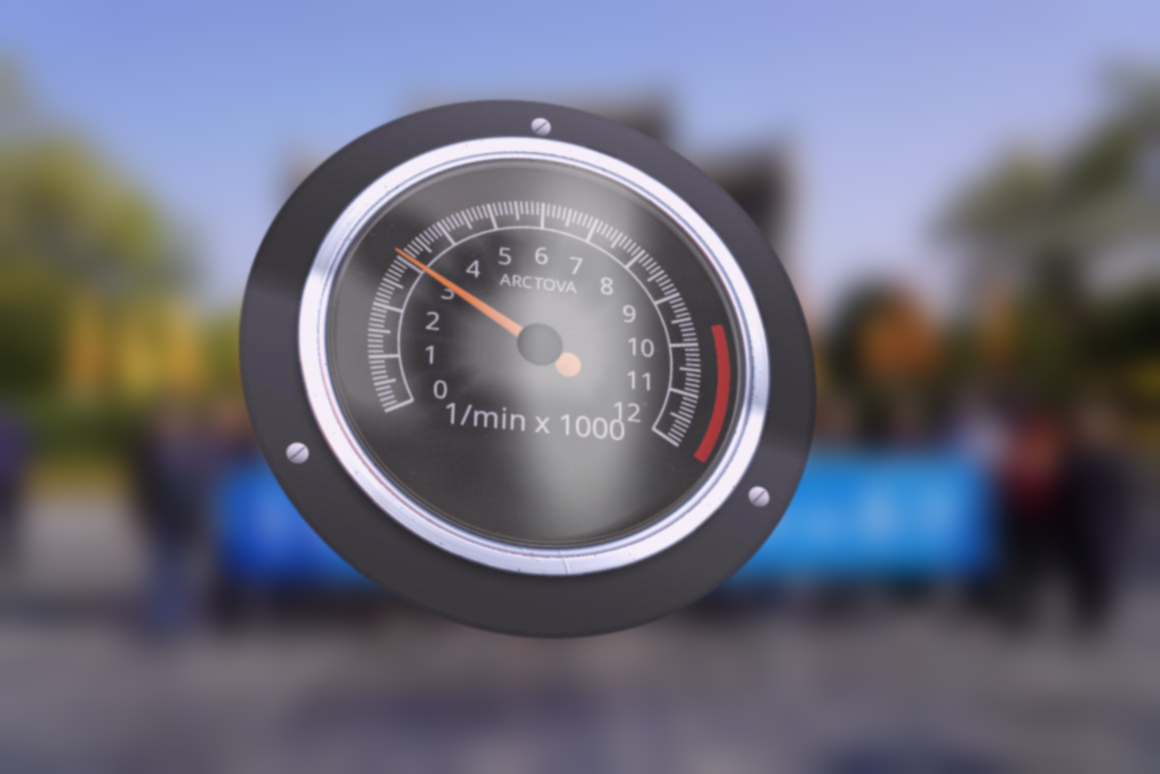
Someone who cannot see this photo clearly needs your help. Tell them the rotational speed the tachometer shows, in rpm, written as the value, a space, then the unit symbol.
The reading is 3000 rpm
